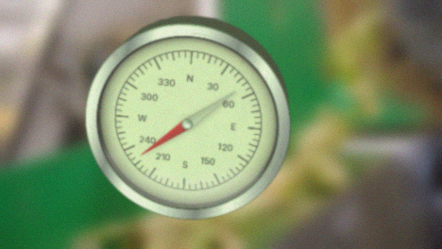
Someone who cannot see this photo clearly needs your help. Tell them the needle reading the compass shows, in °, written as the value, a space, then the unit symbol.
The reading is 230 °
